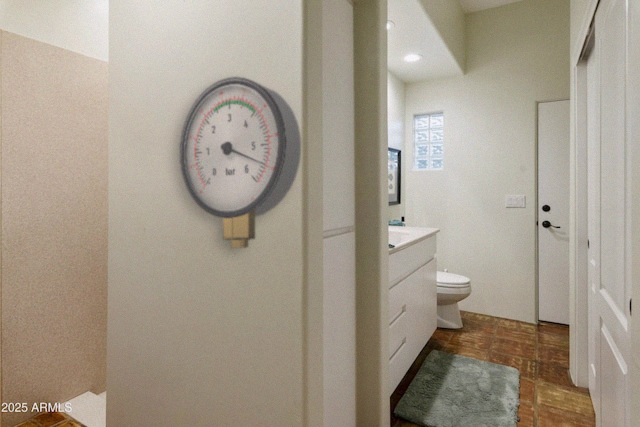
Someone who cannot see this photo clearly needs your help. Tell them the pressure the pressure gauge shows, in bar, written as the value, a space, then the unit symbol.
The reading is 5.5 bar
